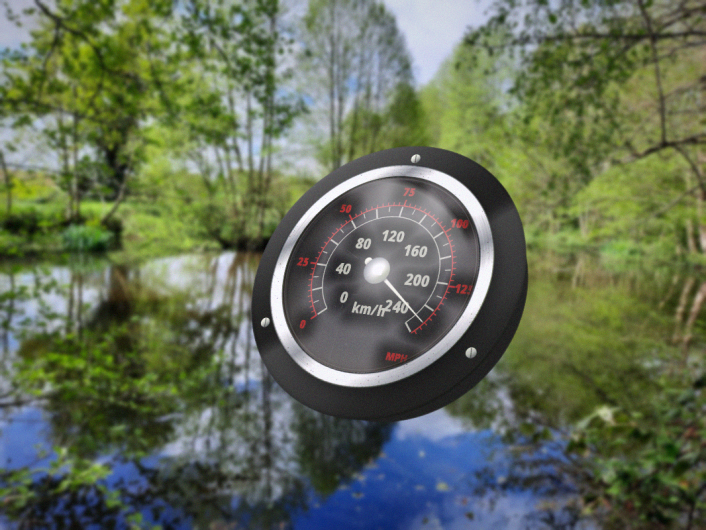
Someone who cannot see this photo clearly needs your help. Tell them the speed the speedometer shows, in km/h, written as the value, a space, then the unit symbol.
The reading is 230 km/h
